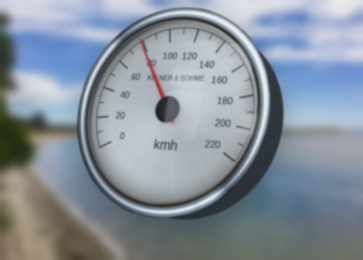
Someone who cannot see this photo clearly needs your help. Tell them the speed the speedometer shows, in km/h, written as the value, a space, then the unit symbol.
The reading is 80 km/h
